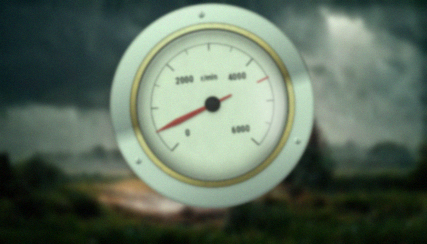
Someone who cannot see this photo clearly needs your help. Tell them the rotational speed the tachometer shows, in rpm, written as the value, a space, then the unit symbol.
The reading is 500 rpm
